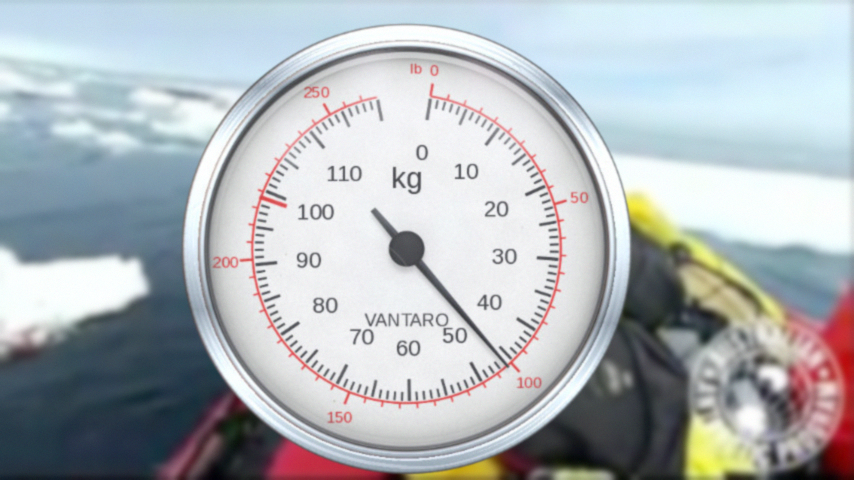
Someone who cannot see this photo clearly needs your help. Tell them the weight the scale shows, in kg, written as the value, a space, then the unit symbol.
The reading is 46 kg
